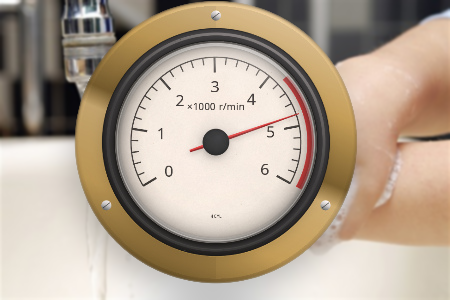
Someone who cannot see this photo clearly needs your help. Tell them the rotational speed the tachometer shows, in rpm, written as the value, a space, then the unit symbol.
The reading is 4800 rpm
